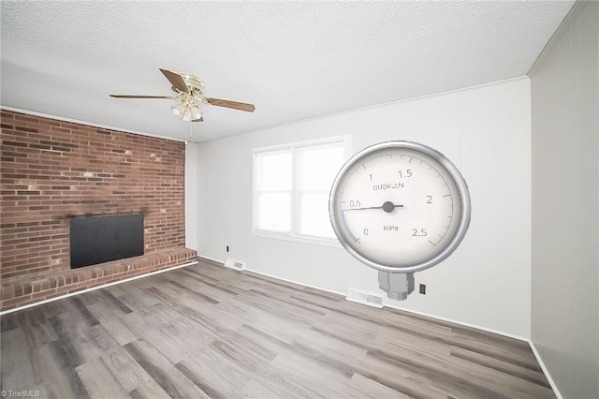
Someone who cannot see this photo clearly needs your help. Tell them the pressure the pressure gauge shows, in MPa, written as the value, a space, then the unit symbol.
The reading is 0.4 MPa
